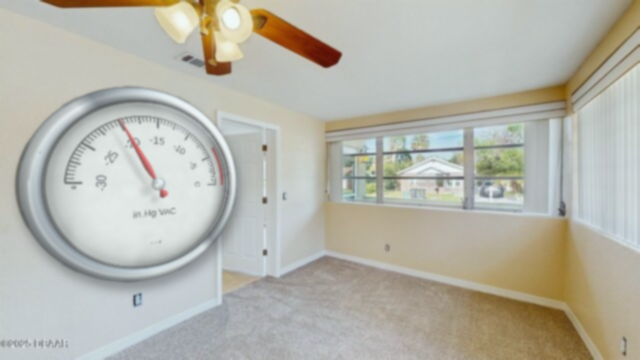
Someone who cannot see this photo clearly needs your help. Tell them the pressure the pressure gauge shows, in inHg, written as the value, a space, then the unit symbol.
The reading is -20 inHg
